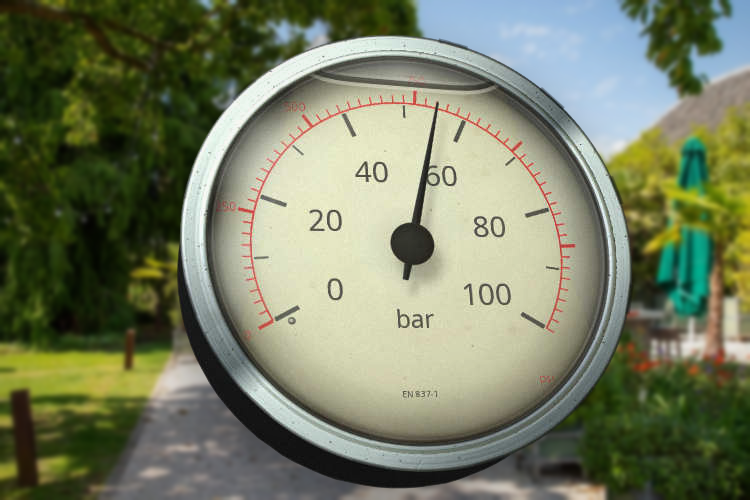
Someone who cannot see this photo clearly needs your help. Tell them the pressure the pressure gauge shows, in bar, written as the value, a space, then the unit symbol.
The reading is 55 bar
